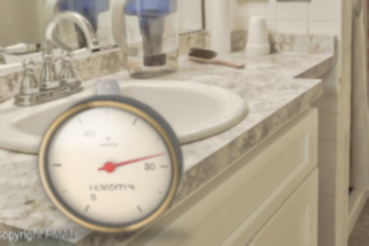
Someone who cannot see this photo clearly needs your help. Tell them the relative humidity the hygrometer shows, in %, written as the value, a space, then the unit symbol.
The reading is 75 %
